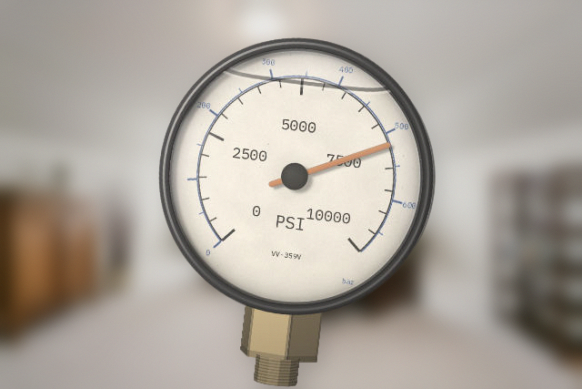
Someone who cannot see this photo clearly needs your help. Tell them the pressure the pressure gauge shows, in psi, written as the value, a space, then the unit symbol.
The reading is 7500 psi
